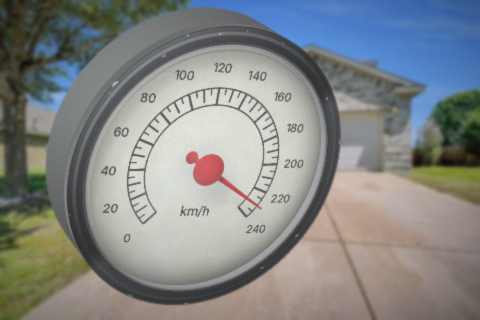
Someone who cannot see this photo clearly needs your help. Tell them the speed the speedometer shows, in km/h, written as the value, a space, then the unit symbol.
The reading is 230 km/h
